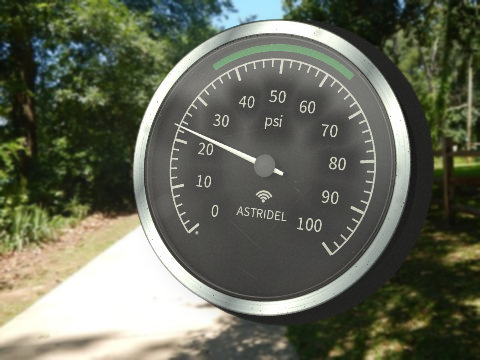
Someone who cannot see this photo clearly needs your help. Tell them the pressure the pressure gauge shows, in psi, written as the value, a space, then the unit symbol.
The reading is 23 psi
